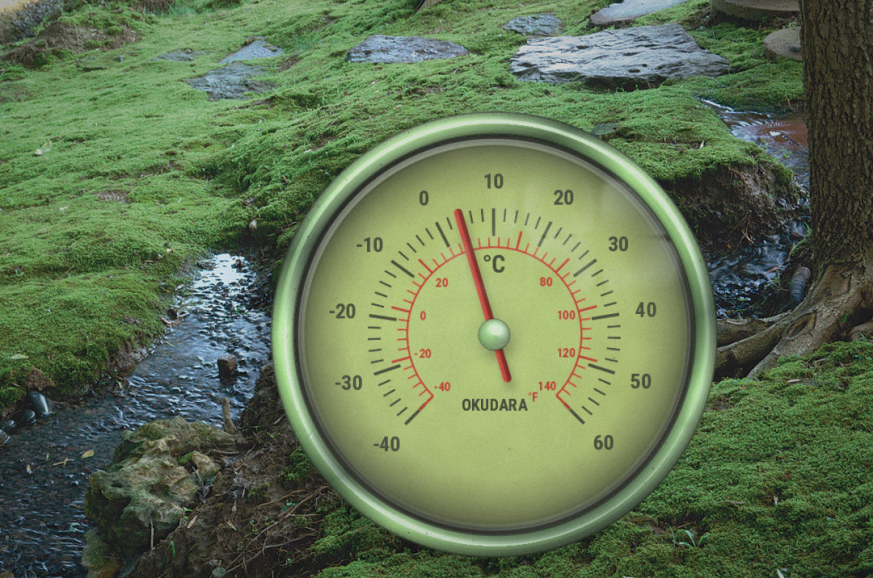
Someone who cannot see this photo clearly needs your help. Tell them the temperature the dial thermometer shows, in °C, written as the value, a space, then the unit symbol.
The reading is 4 °C
